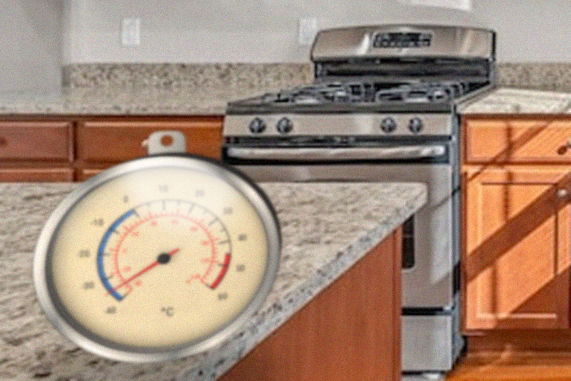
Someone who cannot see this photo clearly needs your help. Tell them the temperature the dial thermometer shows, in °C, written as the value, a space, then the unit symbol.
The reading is -35 °C
